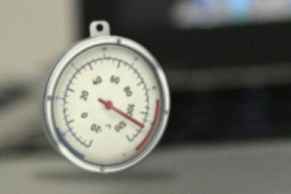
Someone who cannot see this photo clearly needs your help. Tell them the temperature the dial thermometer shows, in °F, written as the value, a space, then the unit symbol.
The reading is 108 °F
